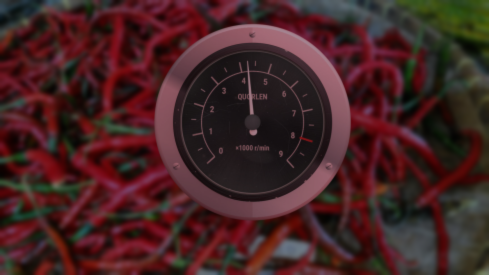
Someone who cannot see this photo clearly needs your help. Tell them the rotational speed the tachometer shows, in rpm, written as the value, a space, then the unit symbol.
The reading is 4250 rpm
